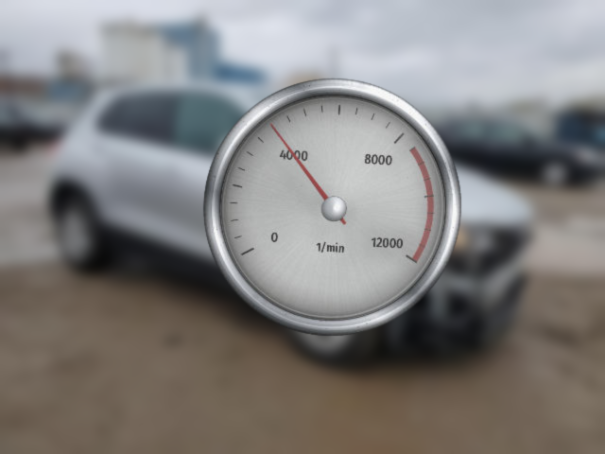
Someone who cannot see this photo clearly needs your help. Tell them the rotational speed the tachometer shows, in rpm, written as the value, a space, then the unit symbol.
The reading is 4000 rpm
